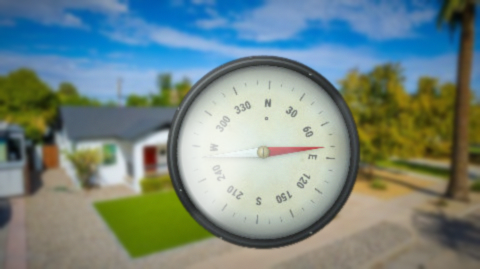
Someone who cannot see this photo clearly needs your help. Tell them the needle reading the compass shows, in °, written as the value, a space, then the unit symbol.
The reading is 80 °
